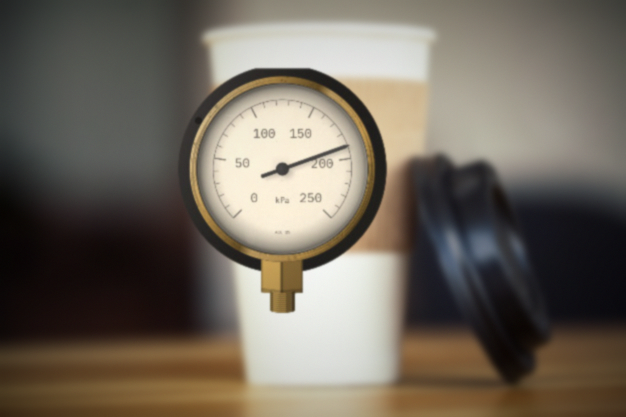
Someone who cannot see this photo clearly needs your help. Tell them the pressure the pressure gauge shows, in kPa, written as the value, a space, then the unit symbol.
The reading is 190 kPa
